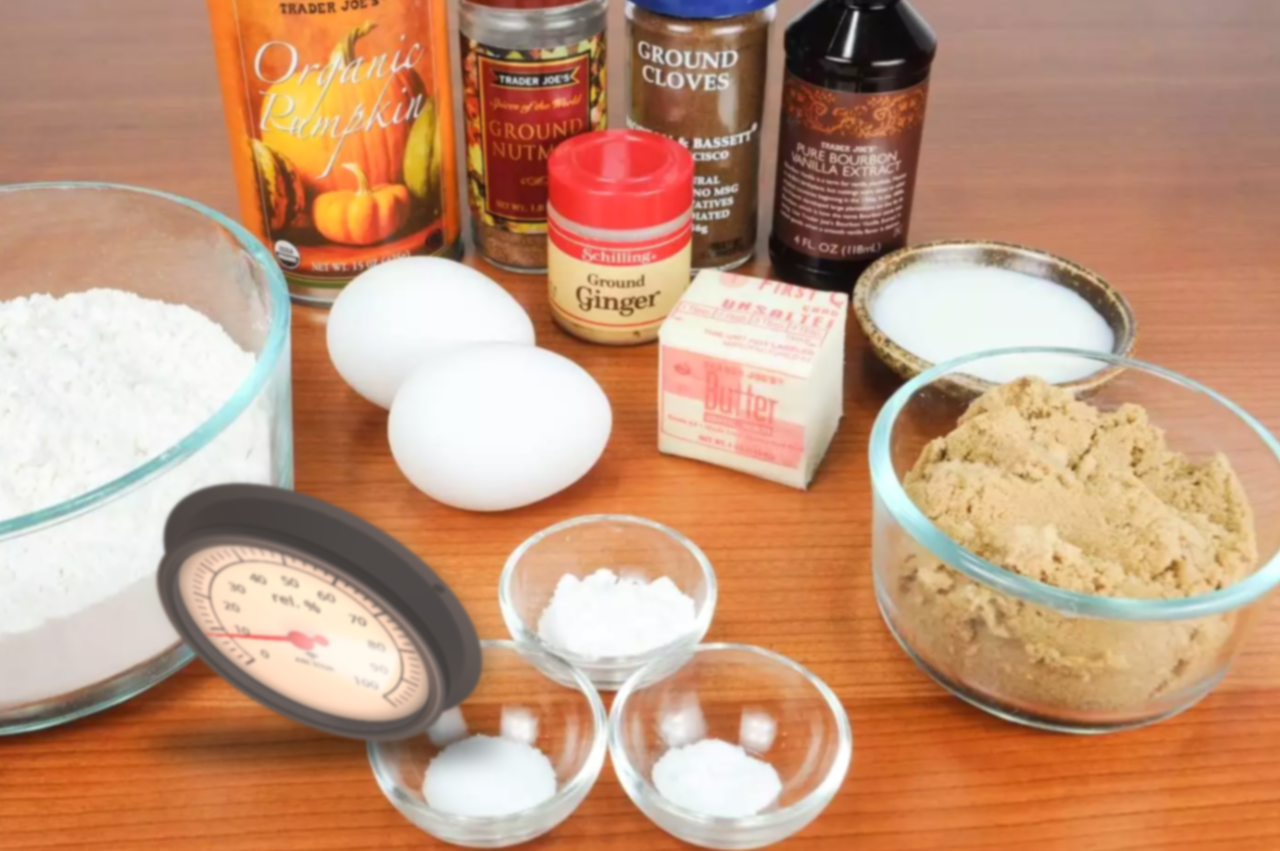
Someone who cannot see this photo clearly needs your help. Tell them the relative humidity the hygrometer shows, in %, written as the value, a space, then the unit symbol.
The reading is 10 %
